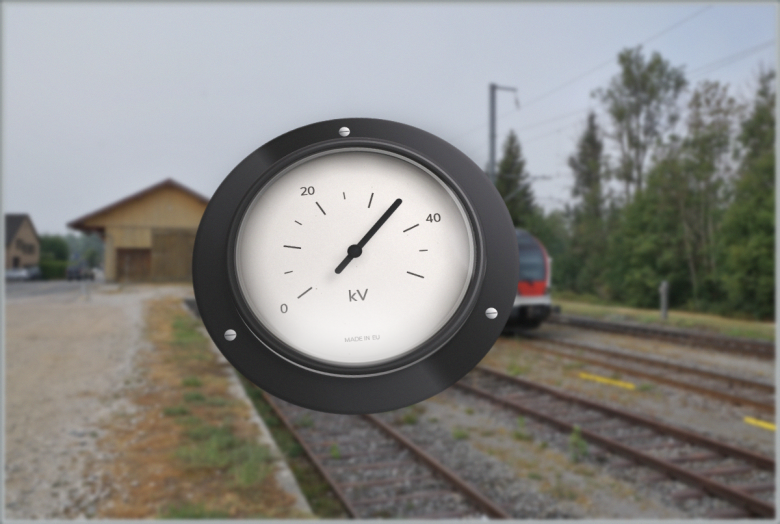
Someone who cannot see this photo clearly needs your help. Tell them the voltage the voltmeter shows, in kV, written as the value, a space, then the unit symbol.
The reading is 35 kV
